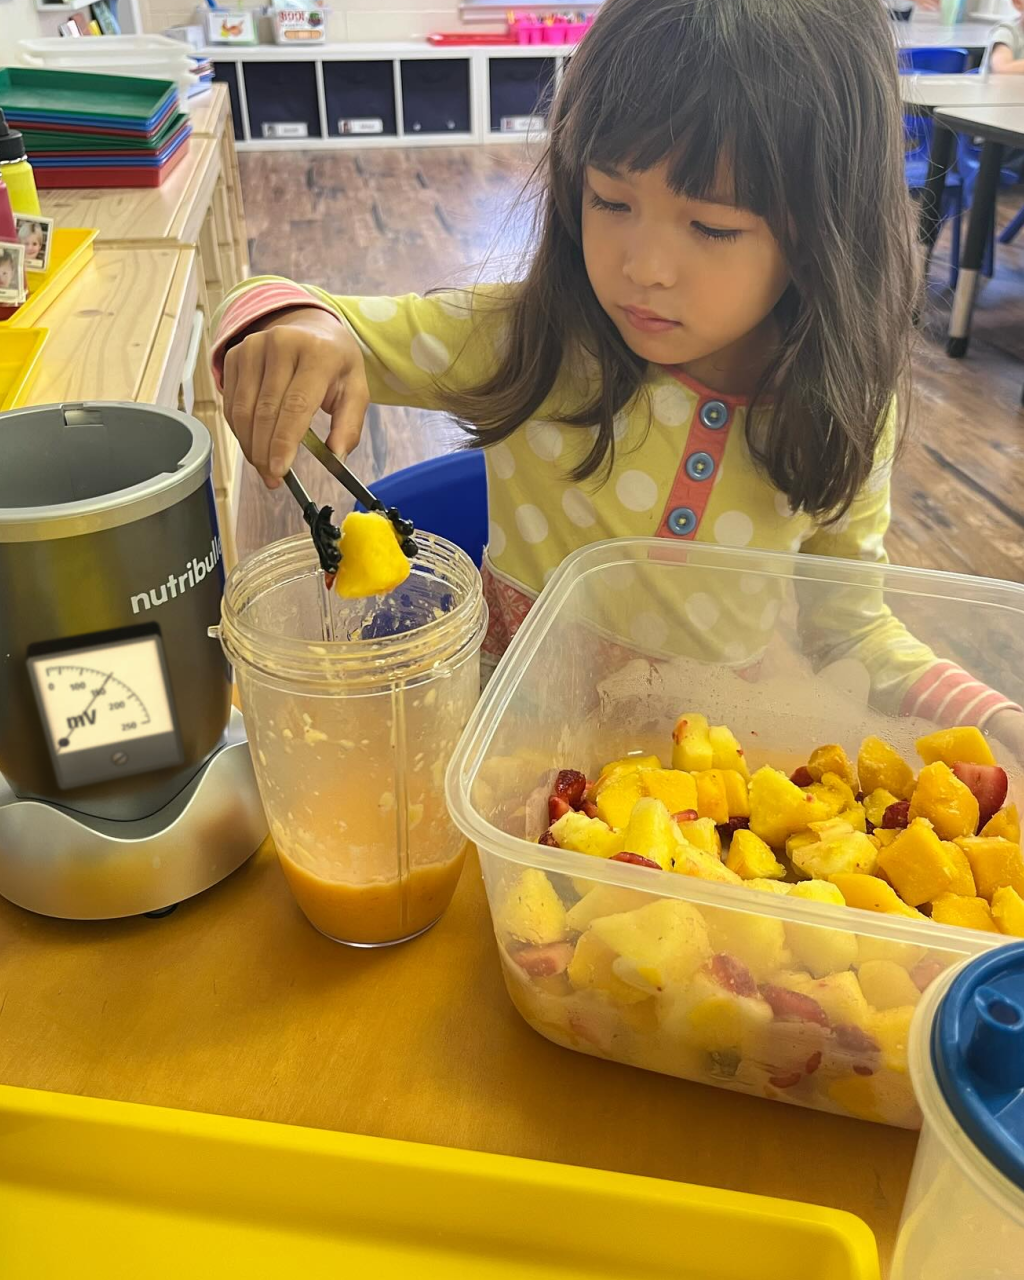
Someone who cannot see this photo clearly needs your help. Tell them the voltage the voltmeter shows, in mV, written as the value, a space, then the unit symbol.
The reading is 150 mV
